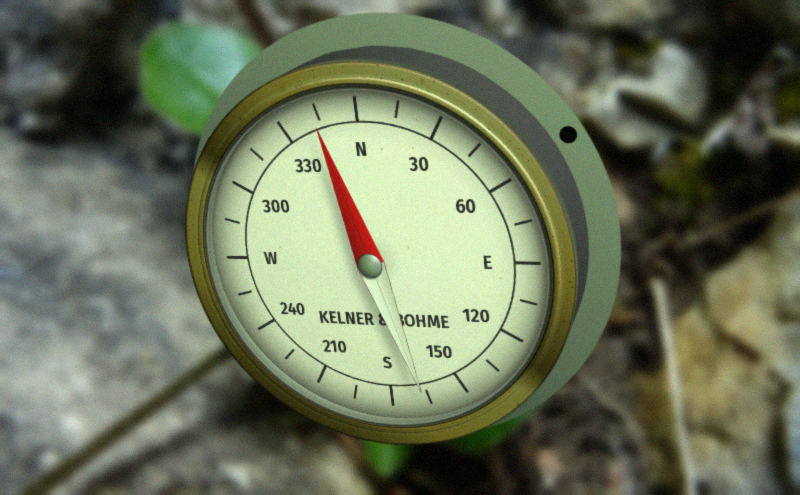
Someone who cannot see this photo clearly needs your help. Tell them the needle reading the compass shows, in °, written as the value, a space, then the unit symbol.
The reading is 345 °
